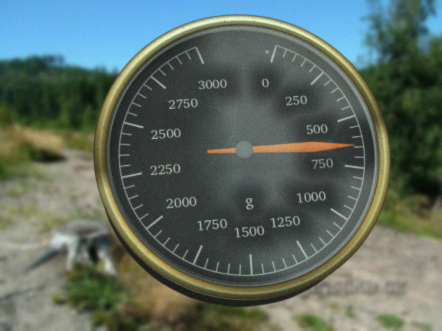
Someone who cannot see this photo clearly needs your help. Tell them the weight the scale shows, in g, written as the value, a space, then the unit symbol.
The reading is 650 g
